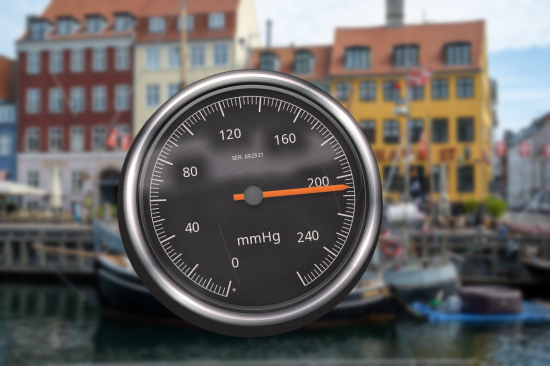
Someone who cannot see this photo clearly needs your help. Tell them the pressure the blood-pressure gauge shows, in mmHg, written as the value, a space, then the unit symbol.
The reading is 206 mmHg
